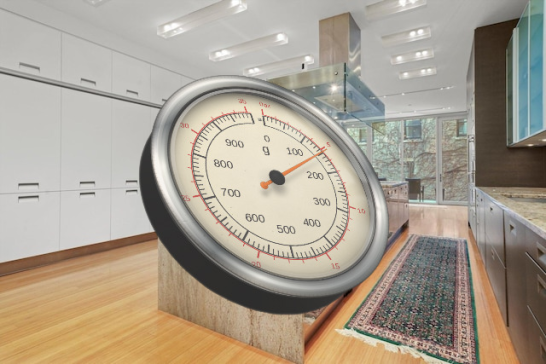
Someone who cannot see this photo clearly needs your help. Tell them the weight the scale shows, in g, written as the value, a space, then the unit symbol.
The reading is 150 g
